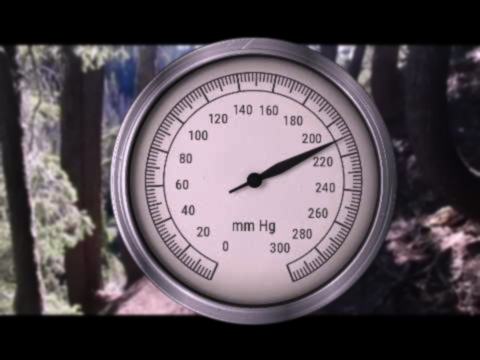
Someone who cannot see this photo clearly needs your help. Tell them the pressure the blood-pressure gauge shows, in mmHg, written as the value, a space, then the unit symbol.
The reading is 210 mmHg
